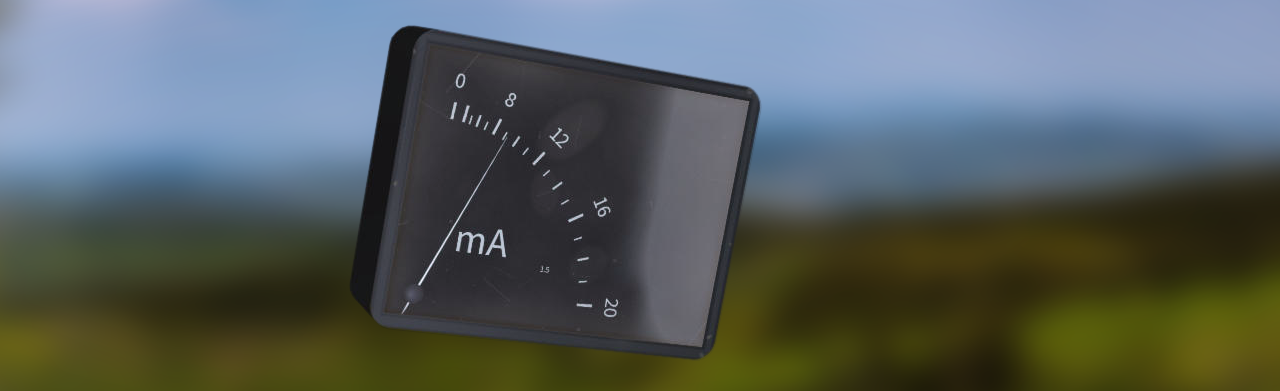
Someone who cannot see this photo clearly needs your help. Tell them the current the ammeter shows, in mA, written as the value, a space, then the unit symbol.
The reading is 9 mA
